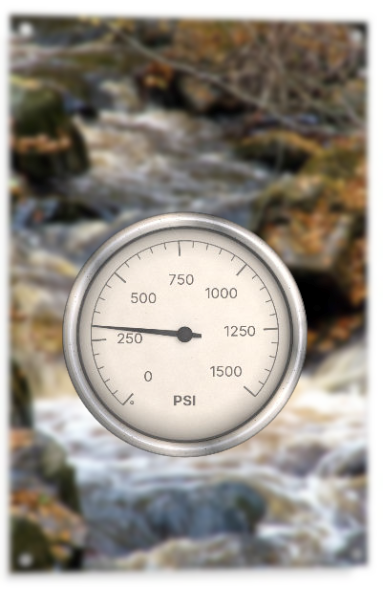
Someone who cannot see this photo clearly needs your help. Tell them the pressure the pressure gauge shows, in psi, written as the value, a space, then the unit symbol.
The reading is 300 psi
